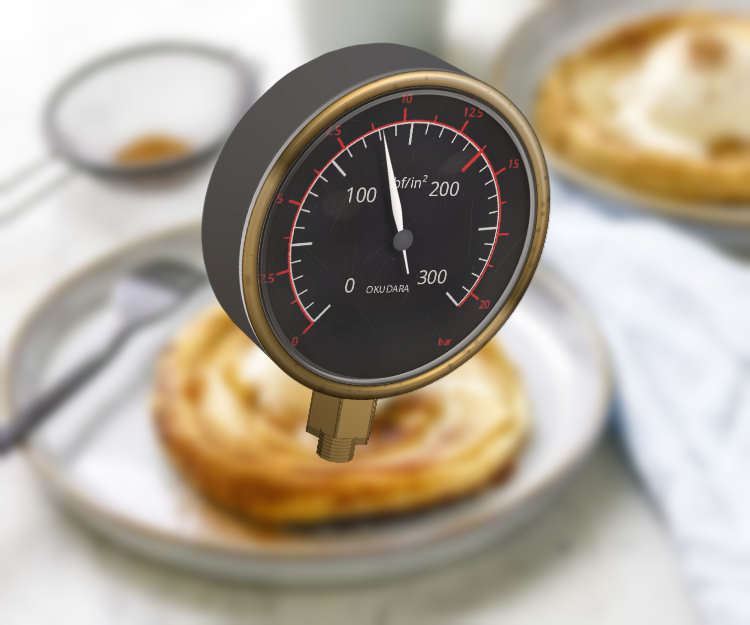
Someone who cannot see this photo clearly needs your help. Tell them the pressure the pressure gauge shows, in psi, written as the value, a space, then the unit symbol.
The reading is 130 psi
